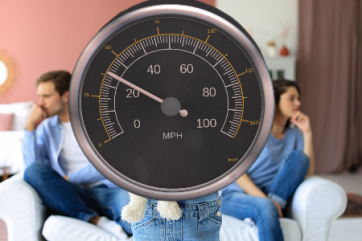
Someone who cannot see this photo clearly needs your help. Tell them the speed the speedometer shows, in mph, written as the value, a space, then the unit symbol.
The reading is 25 mph
